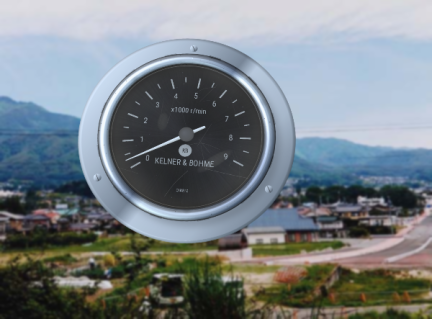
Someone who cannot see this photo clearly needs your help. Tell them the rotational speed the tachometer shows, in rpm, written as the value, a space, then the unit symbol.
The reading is 250 rpm
